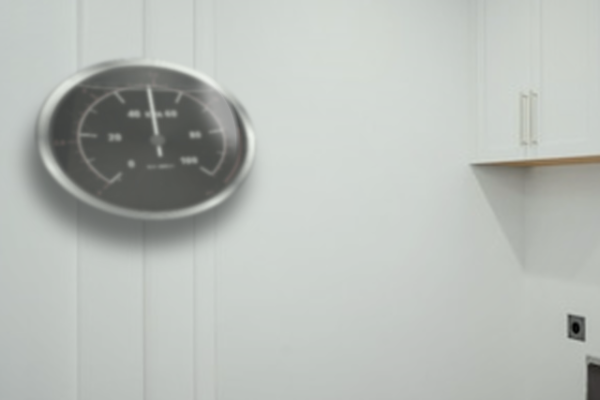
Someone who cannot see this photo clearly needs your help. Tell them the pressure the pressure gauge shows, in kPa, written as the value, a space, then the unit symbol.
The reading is 50 kPa
